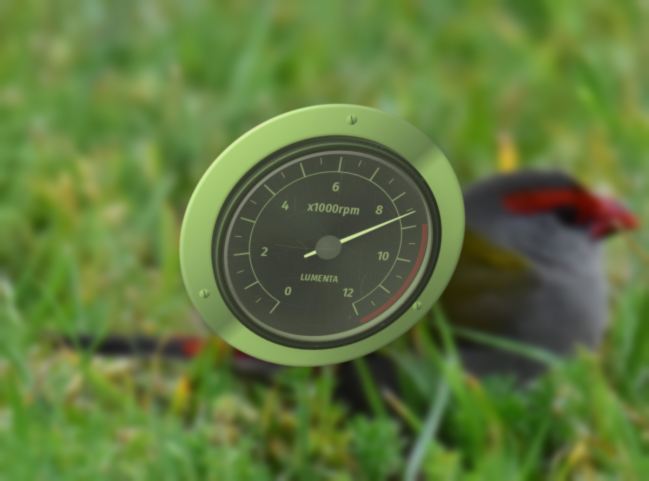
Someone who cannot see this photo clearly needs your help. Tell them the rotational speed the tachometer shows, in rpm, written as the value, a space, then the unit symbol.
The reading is 8500 rpm
